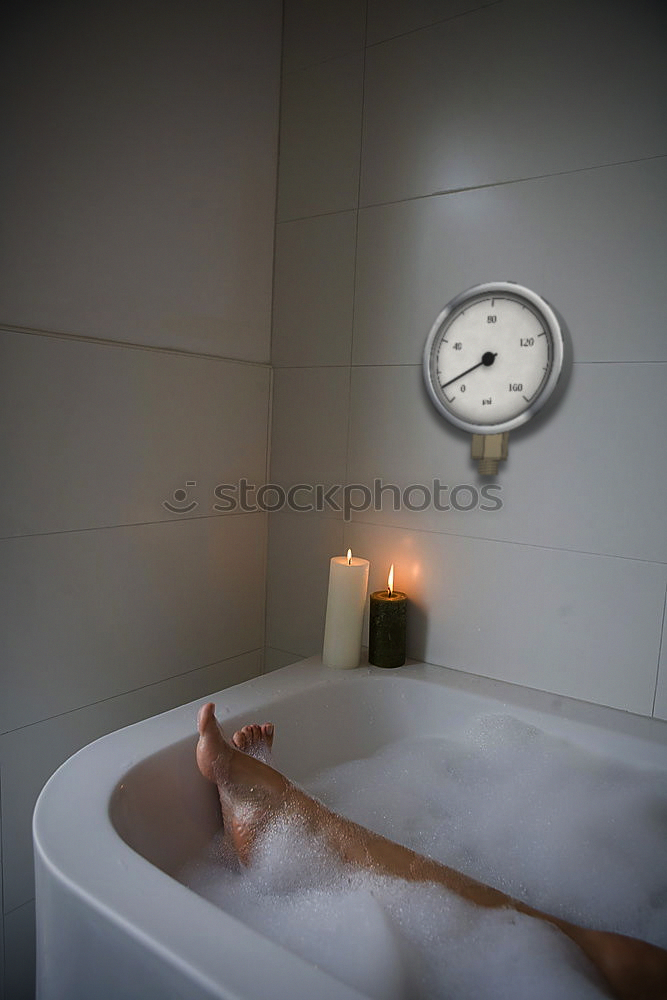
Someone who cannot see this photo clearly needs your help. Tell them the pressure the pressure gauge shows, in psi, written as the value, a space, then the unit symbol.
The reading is 10 psi
